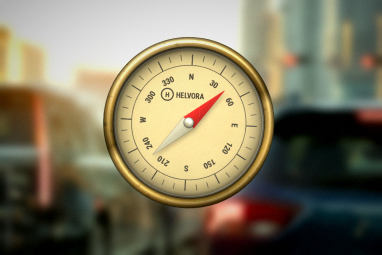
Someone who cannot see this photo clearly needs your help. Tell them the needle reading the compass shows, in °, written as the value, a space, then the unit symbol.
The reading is 45 °
